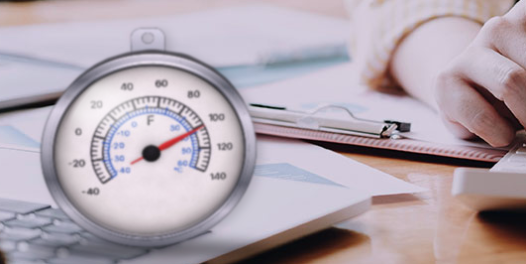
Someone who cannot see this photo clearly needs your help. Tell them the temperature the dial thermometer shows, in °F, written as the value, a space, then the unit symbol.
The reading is 100 °F
